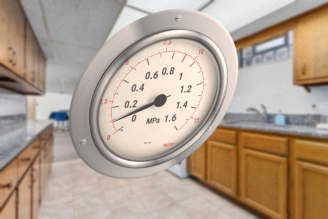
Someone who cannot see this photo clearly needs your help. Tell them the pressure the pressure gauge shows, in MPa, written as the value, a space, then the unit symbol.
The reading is 0.1 MPa
